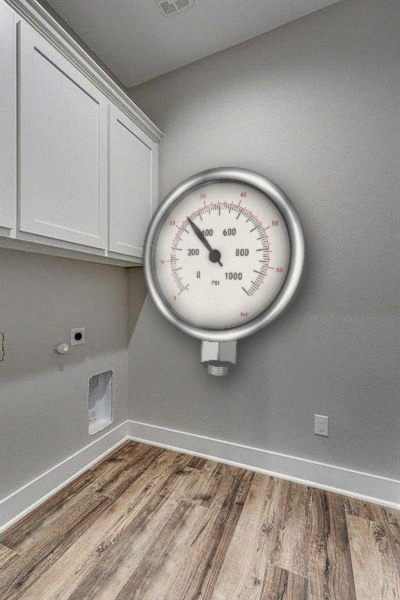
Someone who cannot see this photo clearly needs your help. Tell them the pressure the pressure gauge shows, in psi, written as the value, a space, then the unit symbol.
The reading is 350 psi
